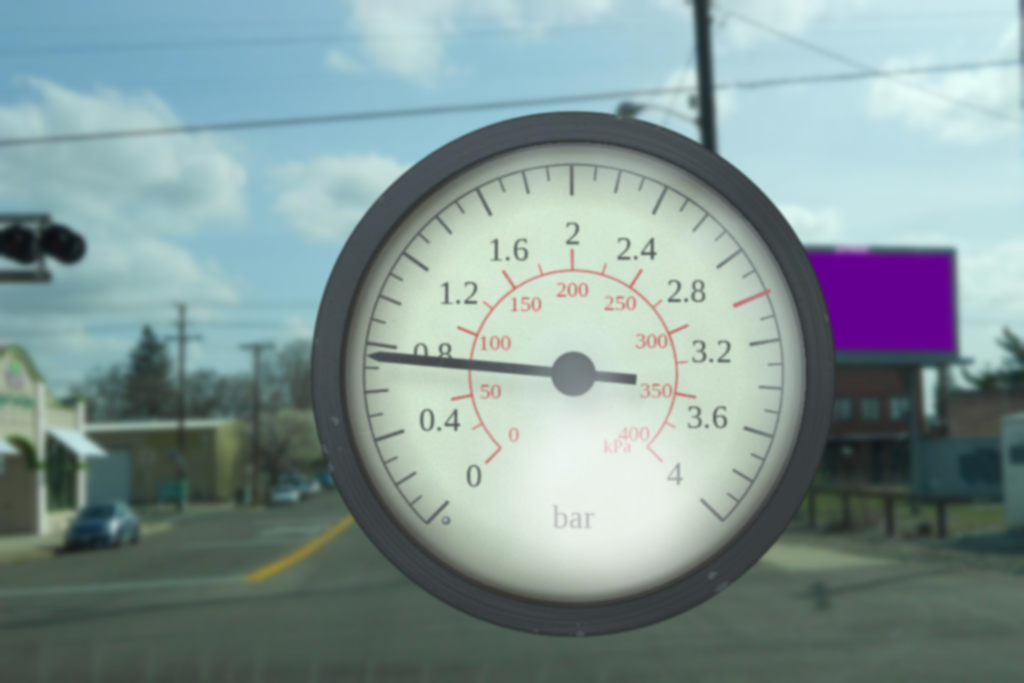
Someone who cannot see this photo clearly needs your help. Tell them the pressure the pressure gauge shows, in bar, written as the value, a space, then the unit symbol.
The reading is 0.75 bar
